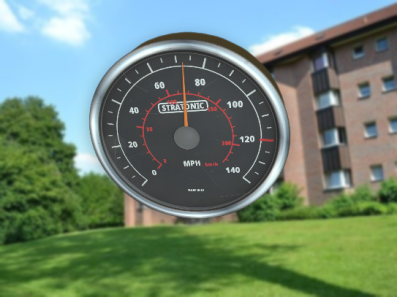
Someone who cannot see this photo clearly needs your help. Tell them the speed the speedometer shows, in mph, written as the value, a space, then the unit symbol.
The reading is 72.5 mph
